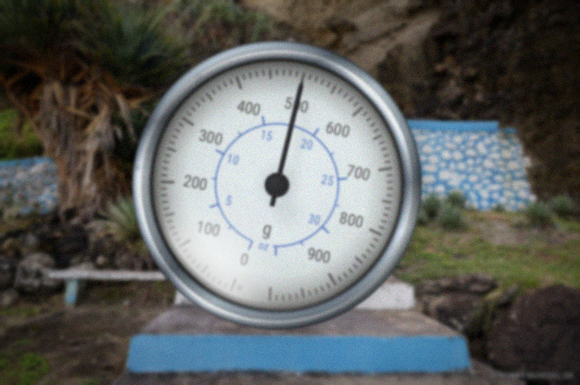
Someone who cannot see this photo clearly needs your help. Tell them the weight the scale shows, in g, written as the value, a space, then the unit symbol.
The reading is 500 g
